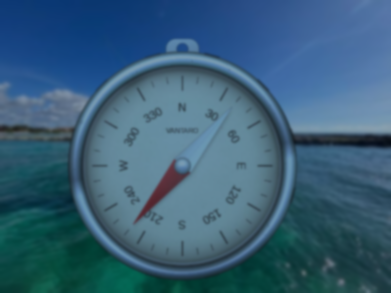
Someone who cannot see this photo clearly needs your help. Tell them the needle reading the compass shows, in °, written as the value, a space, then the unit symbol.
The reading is 220 °
